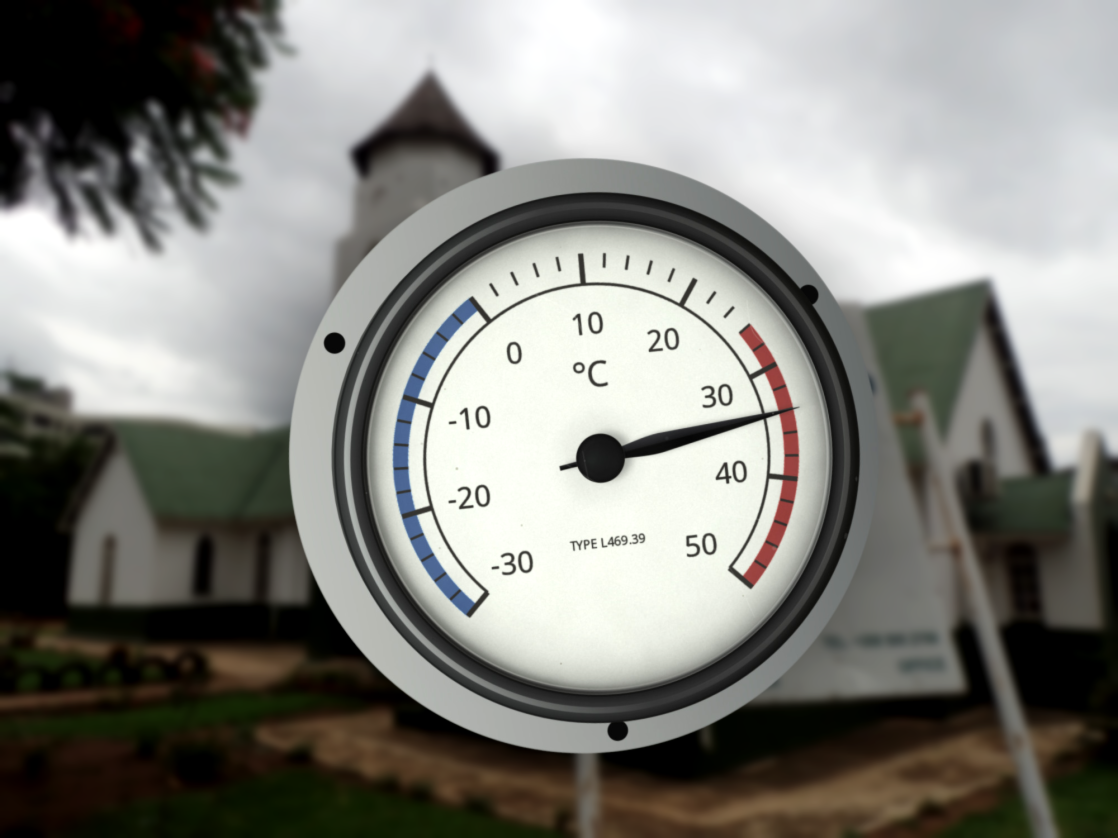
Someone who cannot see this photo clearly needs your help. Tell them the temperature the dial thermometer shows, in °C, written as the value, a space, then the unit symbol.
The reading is 34 °C
